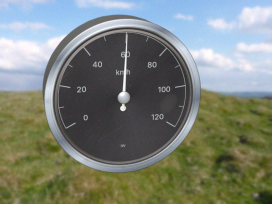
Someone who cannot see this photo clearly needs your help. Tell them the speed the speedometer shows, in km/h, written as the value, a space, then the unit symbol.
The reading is 60 km/h
